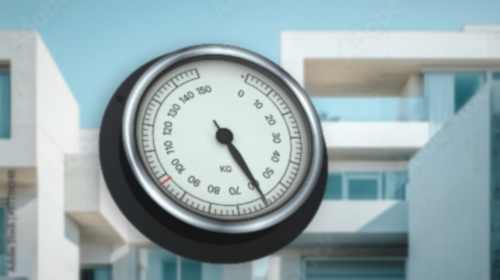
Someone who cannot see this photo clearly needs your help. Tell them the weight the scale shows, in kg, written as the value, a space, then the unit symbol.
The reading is 60 kg
